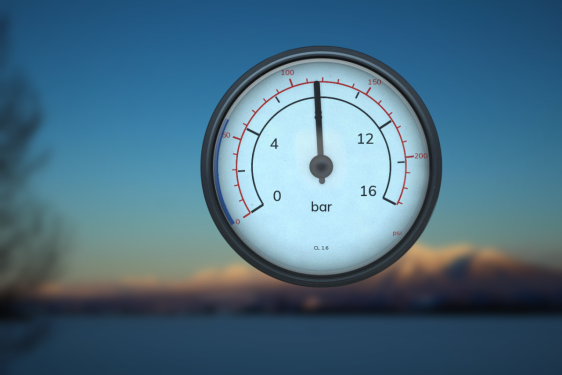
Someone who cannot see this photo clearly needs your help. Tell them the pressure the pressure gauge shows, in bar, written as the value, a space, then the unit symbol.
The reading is 8 bar
